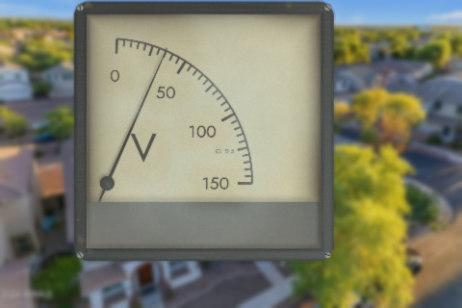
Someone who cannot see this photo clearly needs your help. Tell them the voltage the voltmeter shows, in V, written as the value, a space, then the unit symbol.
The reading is 35 V
